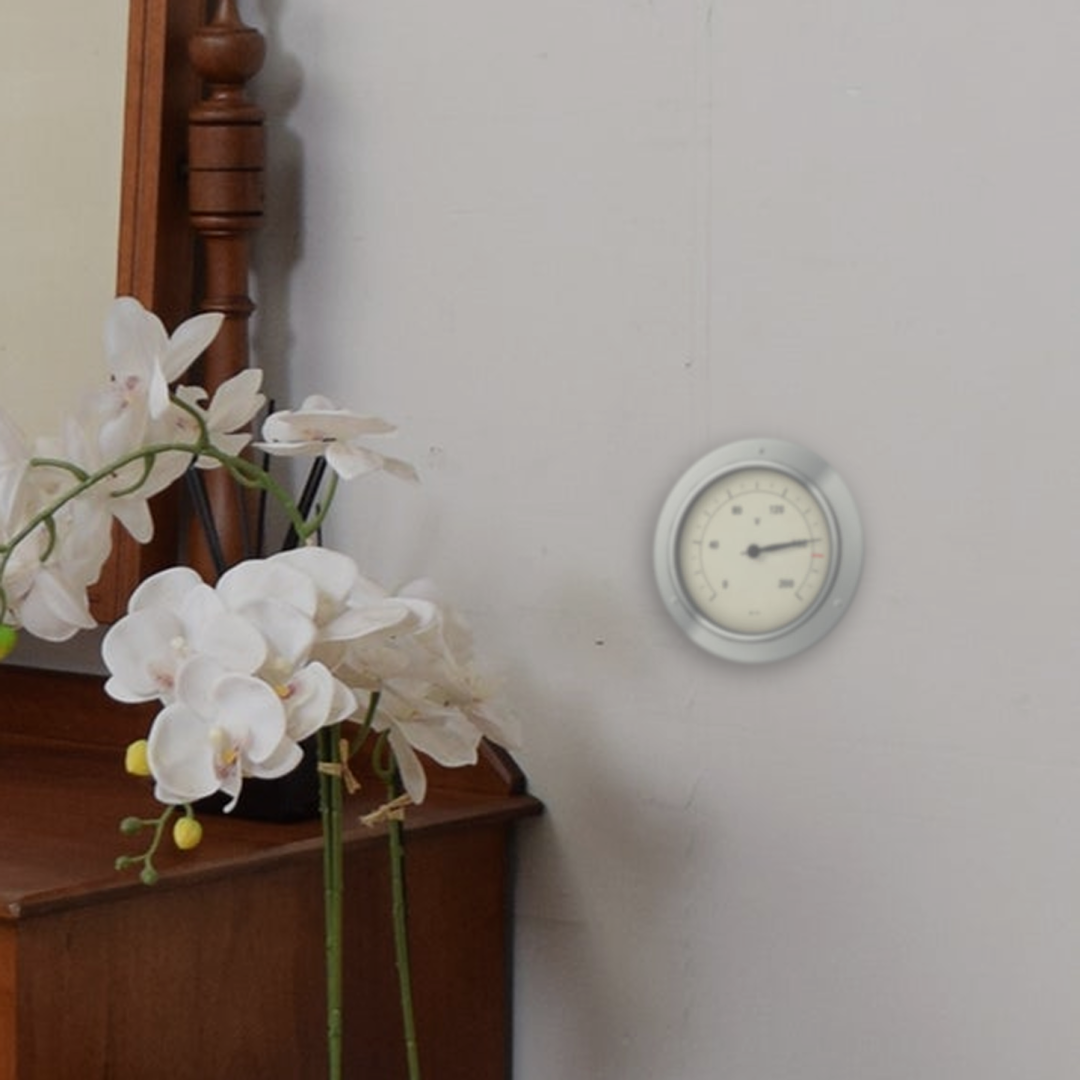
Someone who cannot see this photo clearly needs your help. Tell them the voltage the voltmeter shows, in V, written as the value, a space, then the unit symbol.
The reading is 160 V
